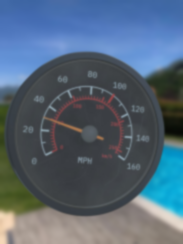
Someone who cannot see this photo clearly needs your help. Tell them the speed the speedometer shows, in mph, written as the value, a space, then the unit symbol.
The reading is 30 mph
